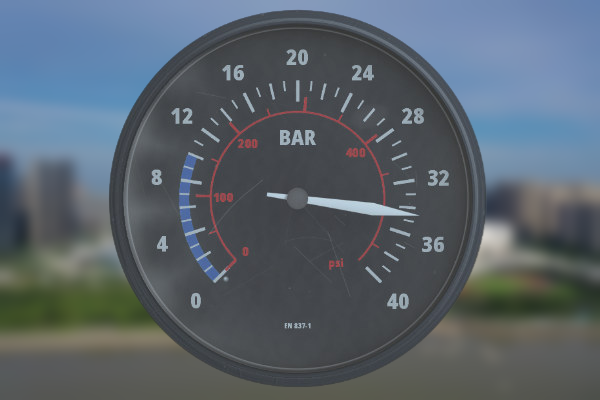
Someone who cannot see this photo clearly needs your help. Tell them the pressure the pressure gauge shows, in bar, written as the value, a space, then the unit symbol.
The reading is 34.5 bar
